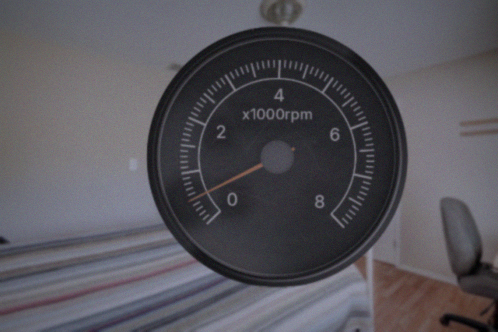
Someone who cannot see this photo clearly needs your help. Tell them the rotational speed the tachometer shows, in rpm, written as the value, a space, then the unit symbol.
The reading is 500 rpm
